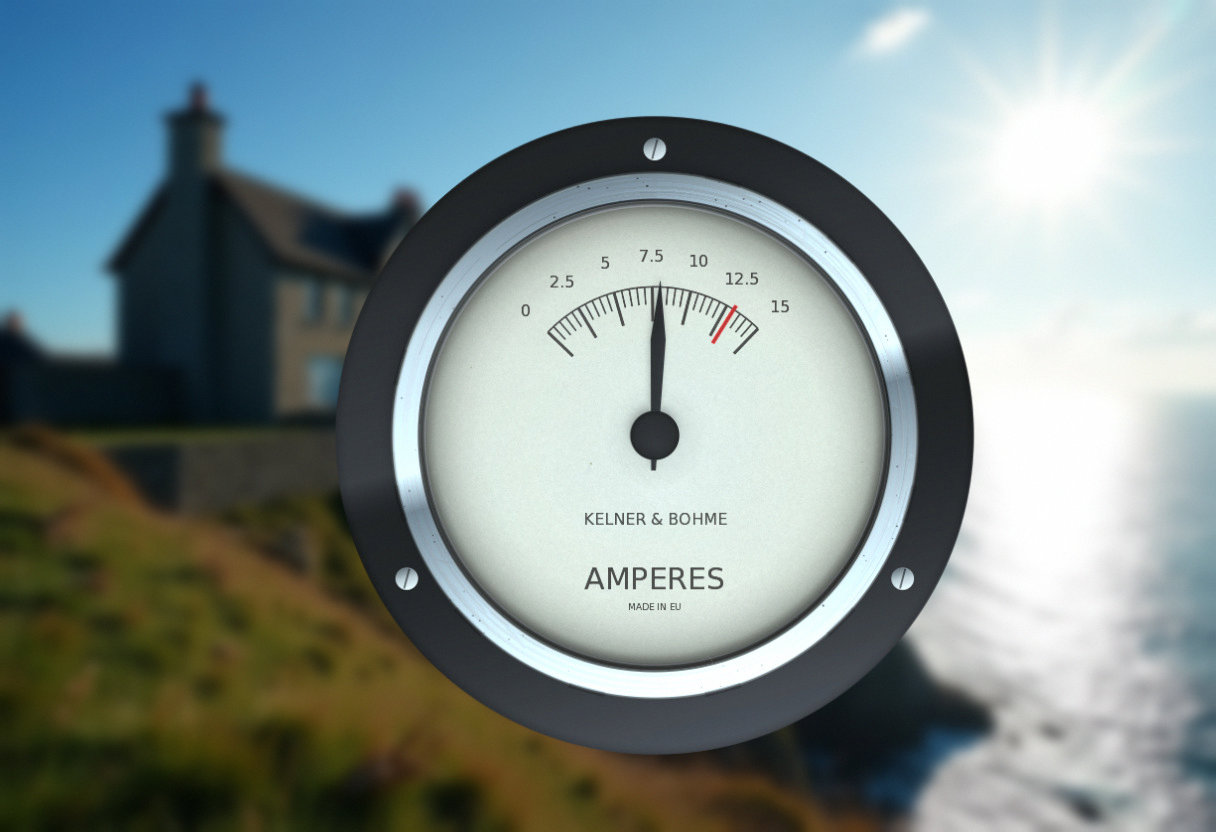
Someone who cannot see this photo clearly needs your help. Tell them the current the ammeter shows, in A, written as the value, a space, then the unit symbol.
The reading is 8 A
